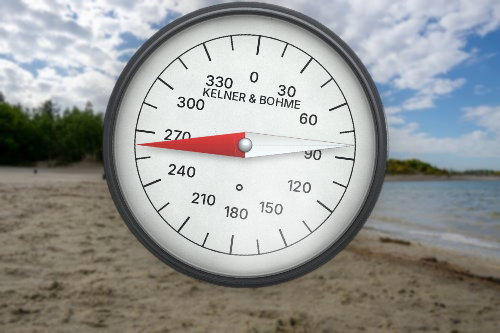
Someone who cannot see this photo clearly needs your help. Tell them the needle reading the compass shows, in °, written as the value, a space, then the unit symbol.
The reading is 262.5 °
